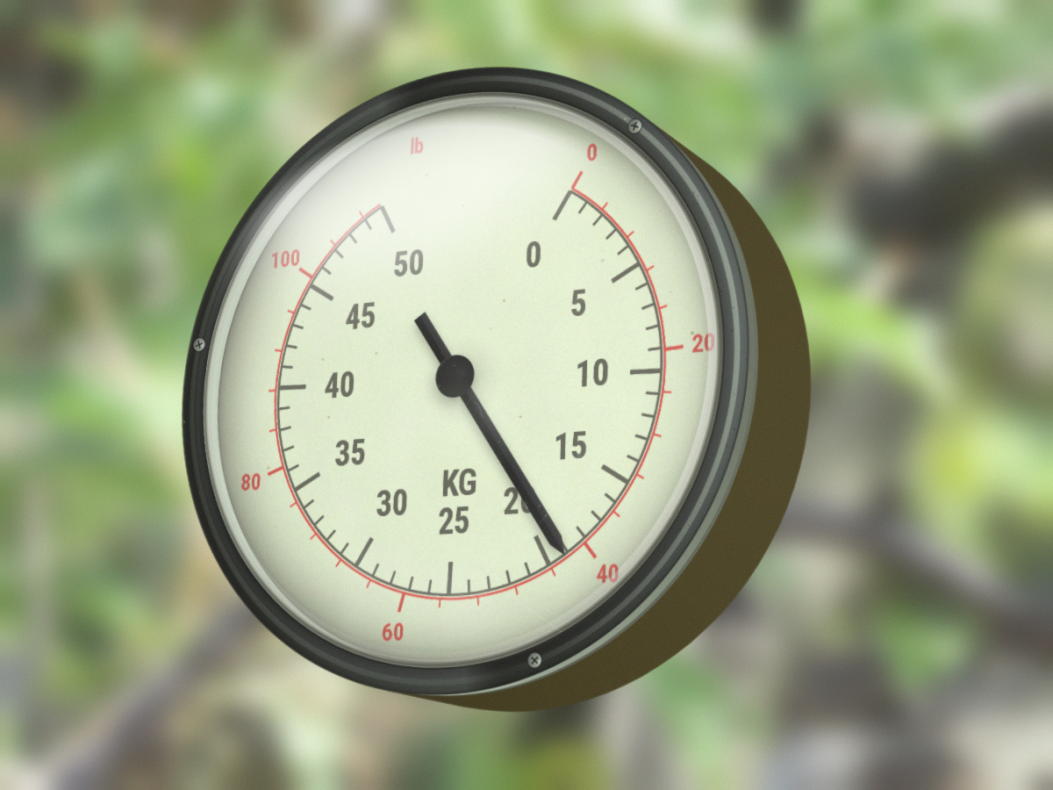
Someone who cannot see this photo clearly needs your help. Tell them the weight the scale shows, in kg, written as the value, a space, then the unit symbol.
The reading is 19 kg
